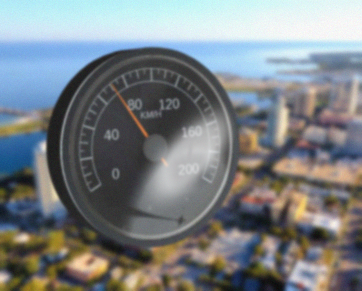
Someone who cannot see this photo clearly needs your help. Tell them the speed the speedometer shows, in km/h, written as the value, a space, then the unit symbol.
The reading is 70 km/h
